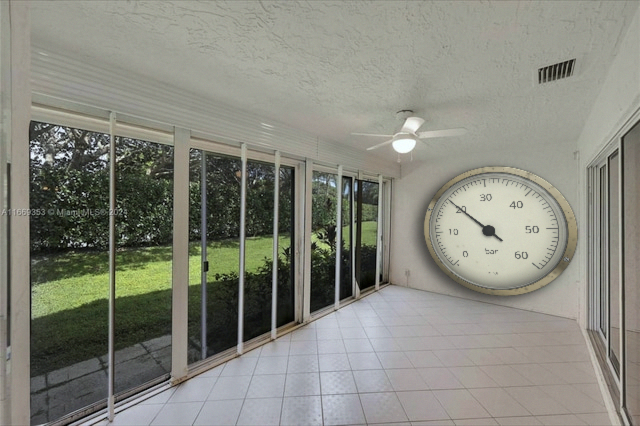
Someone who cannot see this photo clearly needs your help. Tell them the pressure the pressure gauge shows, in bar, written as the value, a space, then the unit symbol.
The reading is 20 bar
